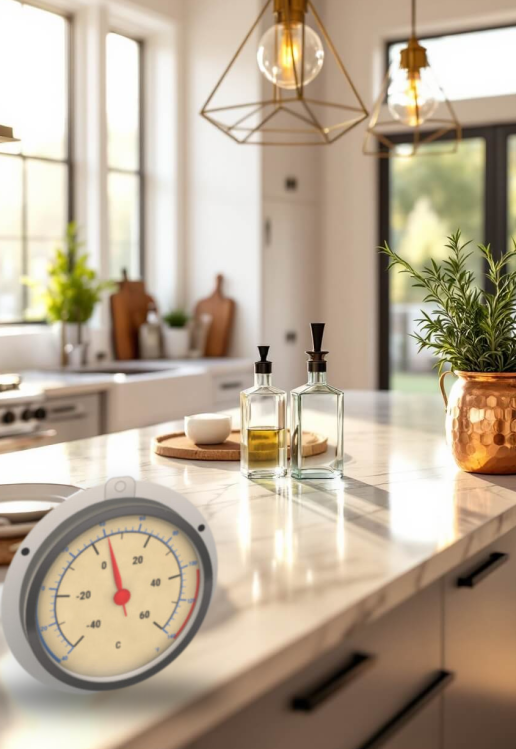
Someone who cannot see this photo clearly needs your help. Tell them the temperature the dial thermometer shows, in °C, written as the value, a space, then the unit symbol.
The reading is 5 °C
